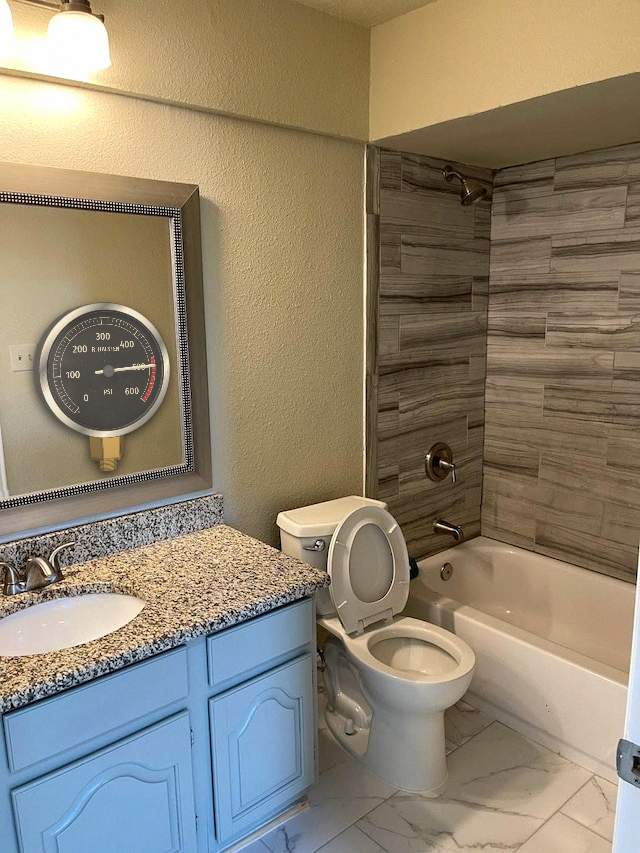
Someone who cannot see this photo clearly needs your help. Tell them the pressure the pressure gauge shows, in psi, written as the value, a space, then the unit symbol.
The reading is 500 psi
